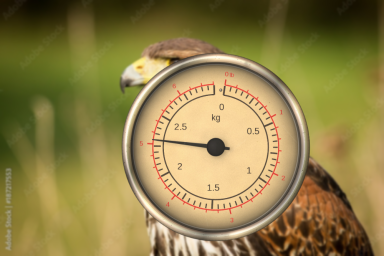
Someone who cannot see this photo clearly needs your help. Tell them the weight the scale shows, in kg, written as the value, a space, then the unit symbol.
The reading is 2.3 kg
